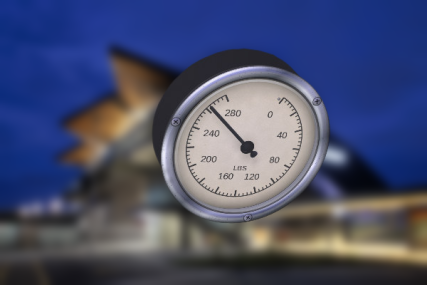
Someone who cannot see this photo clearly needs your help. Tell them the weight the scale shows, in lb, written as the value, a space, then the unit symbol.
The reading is 264 lb
